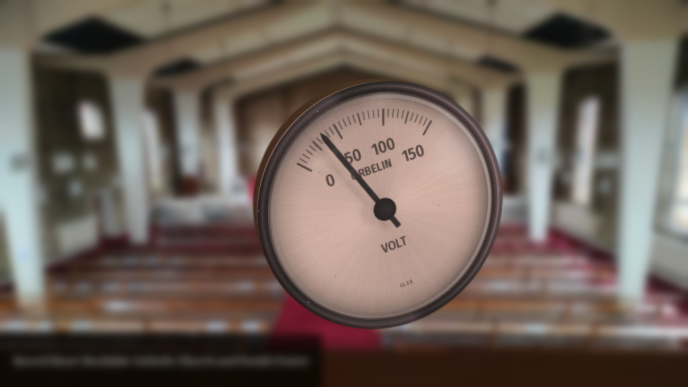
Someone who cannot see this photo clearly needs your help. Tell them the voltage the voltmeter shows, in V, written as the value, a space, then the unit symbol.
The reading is 35 V
